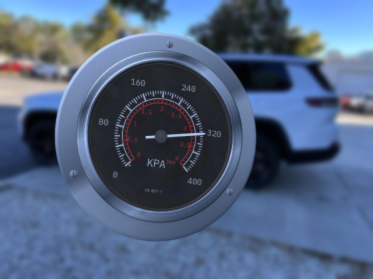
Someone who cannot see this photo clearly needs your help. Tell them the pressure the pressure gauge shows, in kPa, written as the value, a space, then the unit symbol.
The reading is 320 kPa
